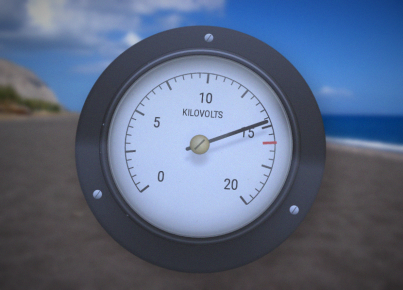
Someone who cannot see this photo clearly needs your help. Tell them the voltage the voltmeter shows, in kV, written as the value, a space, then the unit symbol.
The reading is 14.75 kV
